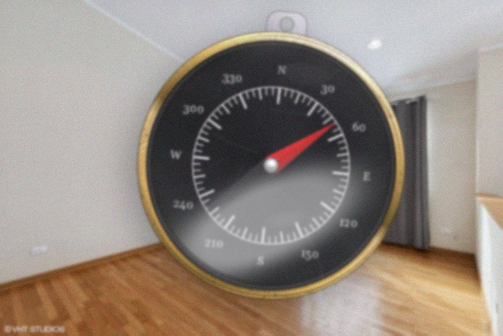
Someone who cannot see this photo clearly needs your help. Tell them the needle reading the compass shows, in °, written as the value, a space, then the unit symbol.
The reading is 50 °
